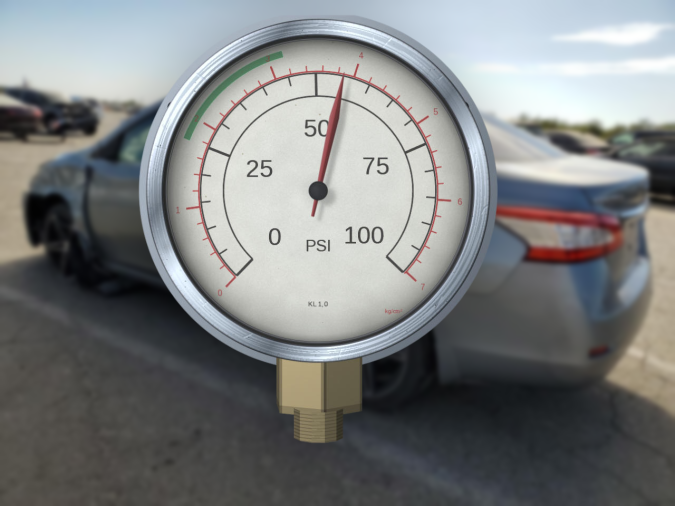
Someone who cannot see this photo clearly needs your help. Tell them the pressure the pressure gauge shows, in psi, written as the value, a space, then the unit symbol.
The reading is 55 psi
